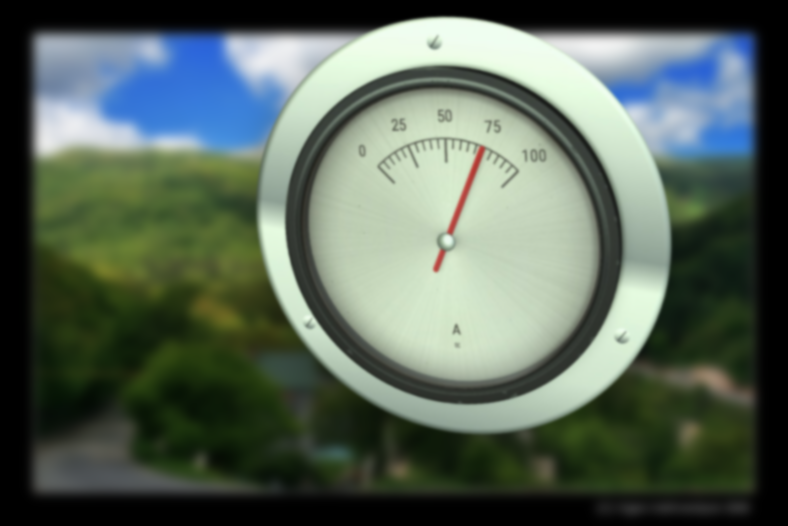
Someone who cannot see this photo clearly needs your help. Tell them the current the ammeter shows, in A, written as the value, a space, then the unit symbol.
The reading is 75 A
